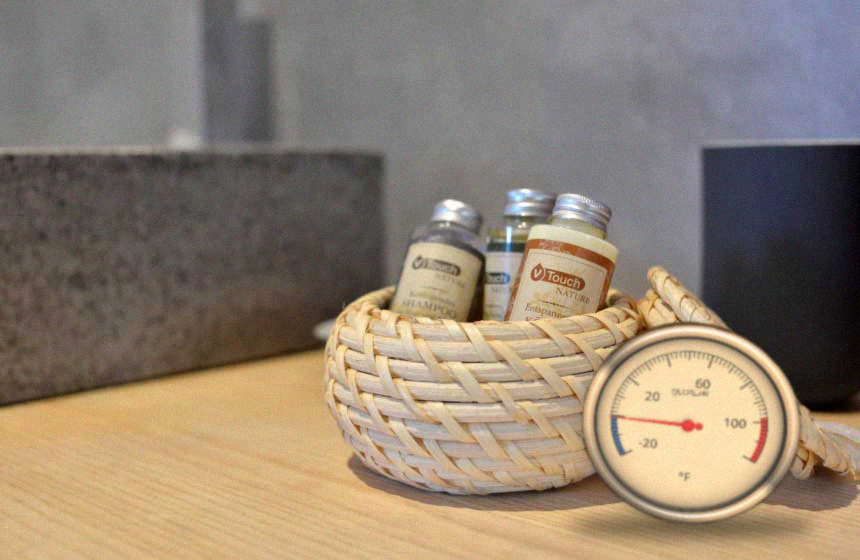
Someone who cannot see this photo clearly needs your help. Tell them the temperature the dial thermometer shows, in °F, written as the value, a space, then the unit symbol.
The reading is 0 °F
